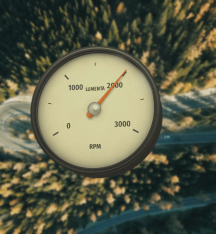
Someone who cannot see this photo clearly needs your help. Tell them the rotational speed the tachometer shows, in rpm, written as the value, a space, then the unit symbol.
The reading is 2000 rpm
